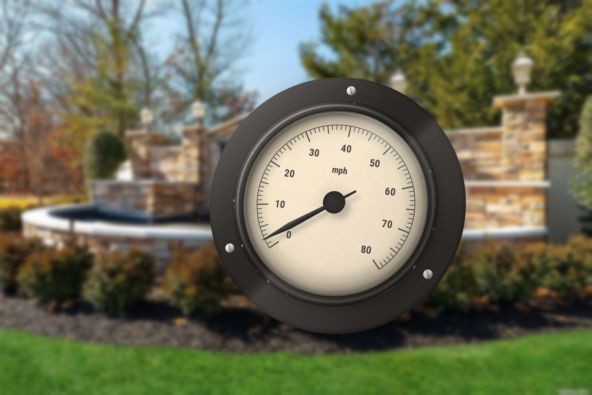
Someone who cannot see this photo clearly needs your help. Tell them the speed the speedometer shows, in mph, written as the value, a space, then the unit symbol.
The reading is 2 mph
